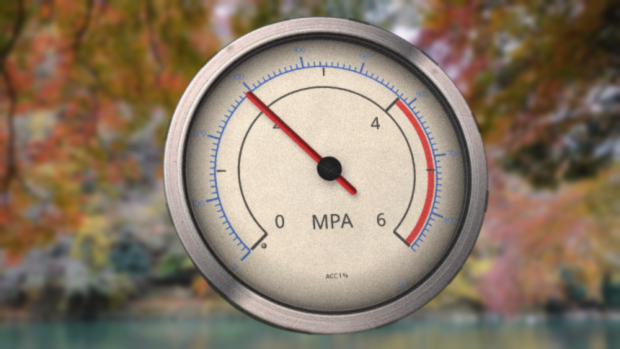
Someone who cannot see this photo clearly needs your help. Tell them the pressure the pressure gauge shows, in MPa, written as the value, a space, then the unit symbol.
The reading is 2 MPa
